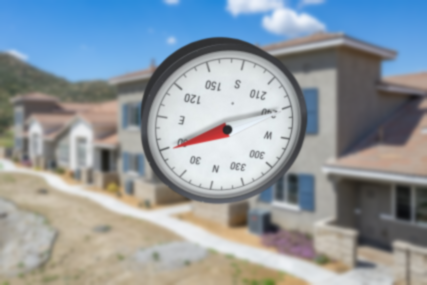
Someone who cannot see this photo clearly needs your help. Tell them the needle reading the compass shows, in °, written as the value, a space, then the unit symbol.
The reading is 60 °
